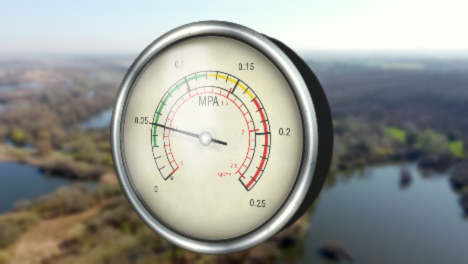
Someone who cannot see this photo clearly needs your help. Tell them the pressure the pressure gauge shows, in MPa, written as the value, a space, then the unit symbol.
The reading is 0.05 MPa
